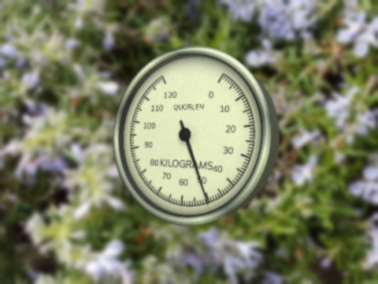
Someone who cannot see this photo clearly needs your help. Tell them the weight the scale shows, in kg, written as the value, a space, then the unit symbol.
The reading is 50 kg
